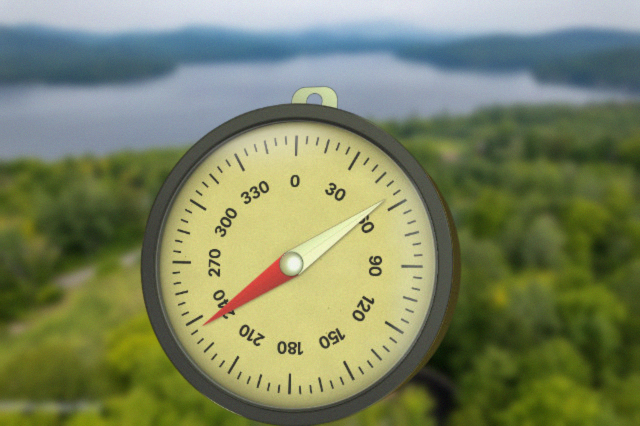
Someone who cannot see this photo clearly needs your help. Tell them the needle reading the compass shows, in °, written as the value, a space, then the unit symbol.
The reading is 235 °
